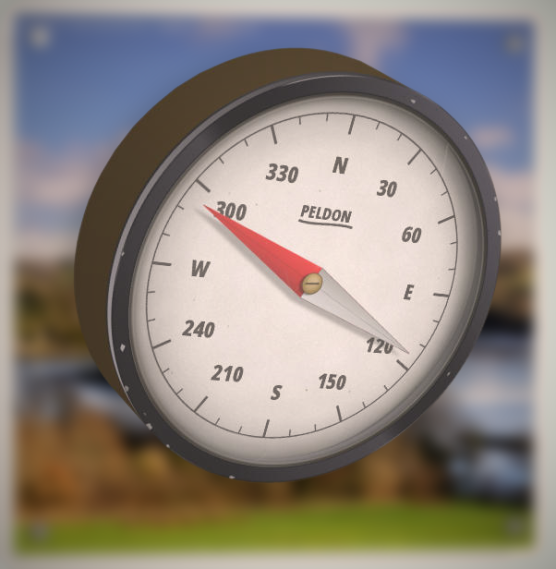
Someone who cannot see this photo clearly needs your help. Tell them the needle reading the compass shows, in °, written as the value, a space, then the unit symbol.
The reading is 295 °
